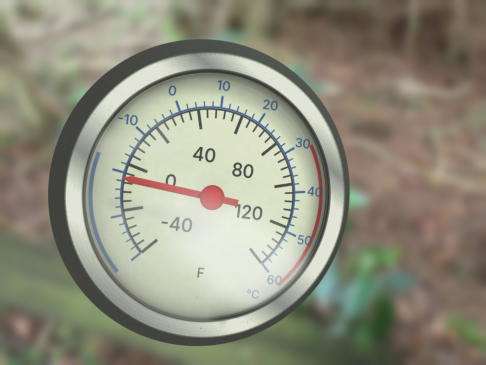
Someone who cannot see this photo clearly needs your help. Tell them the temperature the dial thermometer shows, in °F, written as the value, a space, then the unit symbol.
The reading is -6 °F
